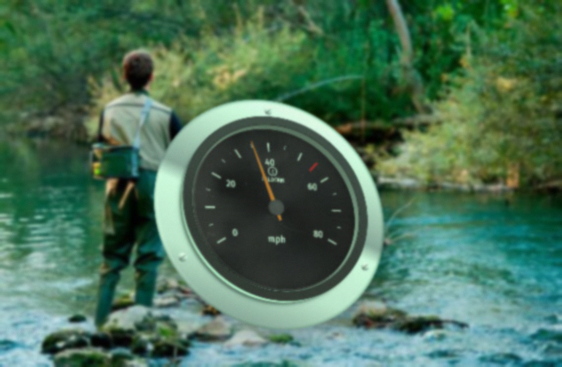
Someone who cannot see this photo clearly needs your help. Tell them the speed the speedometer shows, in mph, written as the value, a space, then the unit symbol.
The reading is 35 mph
